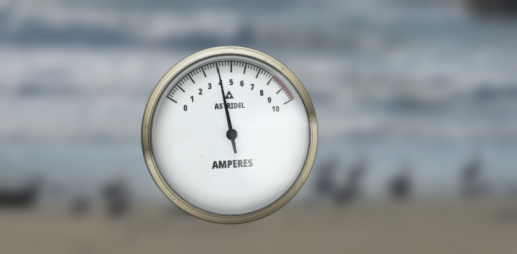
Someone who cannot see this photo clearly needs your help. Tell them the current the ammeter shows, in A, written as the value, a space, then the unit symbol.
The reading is 4 A
